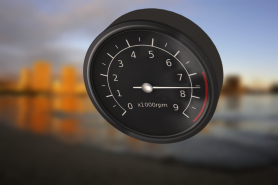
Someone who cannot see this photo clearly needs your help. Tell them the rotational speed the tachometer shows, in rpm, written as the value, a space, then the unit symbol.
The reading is 7500 rpm
